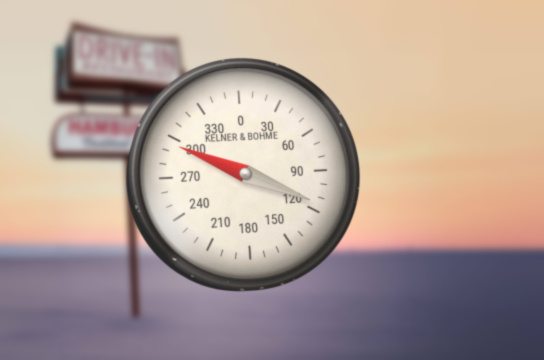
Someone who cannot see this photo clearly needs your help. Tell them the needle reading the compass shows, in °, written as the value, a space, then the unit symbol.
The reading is 295 °
